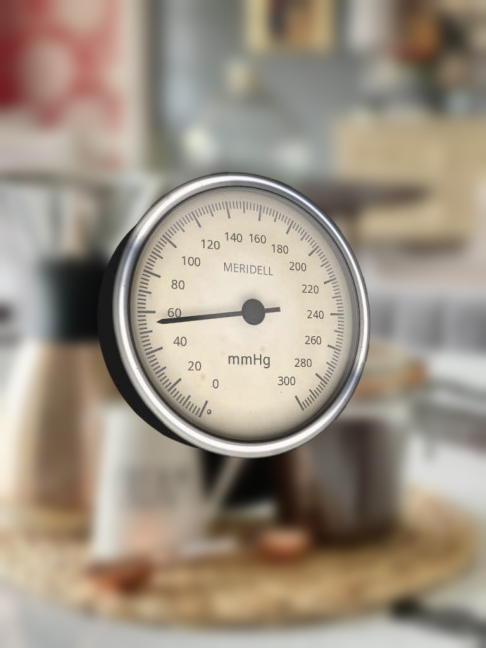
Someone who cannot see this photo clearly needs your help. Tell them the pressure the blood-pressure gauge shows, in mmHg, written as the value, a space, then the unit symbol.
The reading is 54 mmHg
